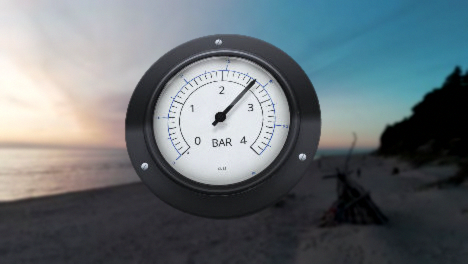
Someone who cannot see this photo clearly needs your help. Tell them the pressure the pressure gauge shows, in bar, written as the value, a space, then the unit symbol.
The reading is 2.6 bar
